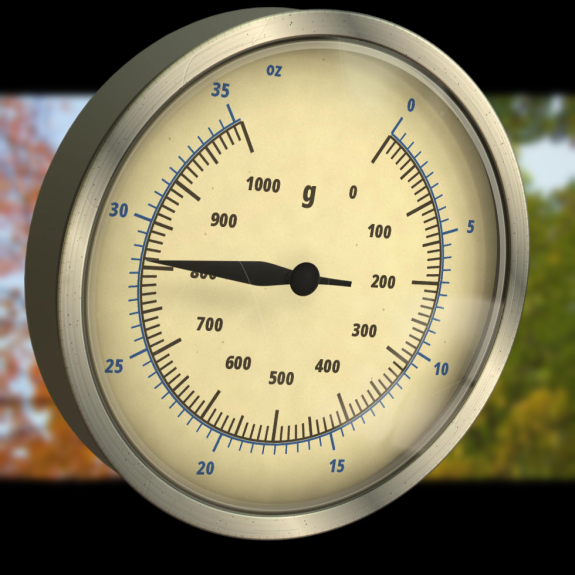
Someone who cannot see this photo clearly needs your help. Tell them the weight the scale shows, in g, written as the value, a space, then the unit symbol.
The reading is 810 g
